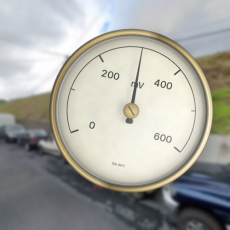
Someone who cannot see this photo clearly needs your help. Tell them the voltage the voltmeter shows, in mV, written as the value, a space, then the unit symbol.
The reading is 300 mV
